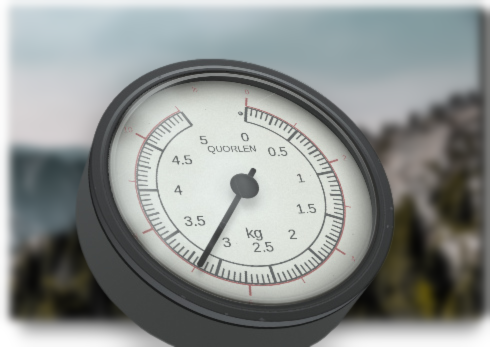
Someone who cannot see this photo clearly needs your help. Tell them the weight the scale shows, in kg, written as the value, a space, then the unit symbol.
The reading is 3.15 kg
